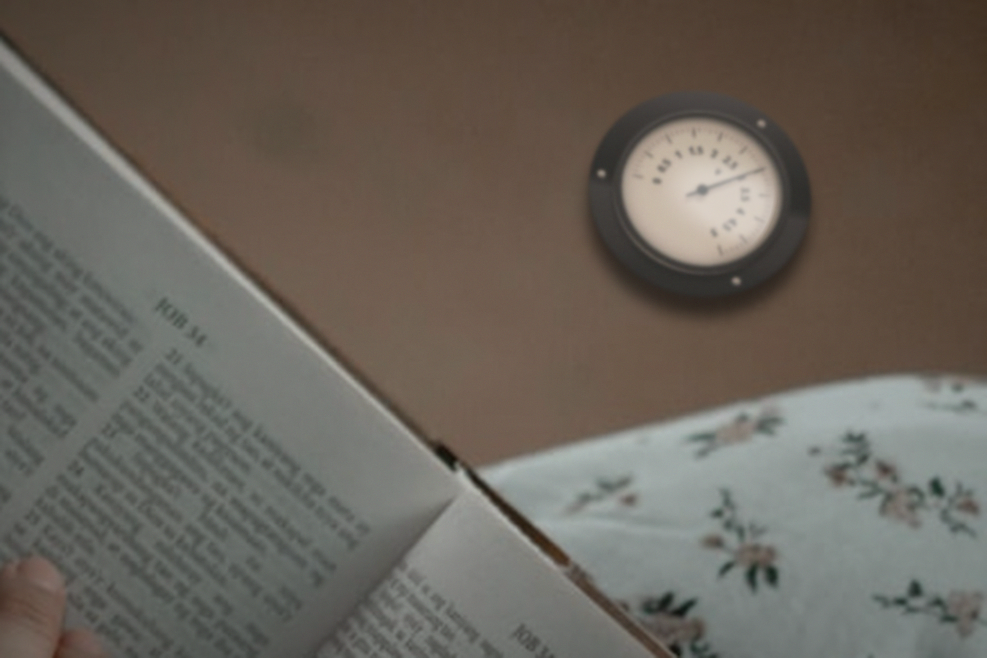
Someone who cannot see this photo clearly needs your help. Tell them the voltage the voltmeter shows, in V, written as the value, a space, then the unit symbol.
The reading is 3 V
